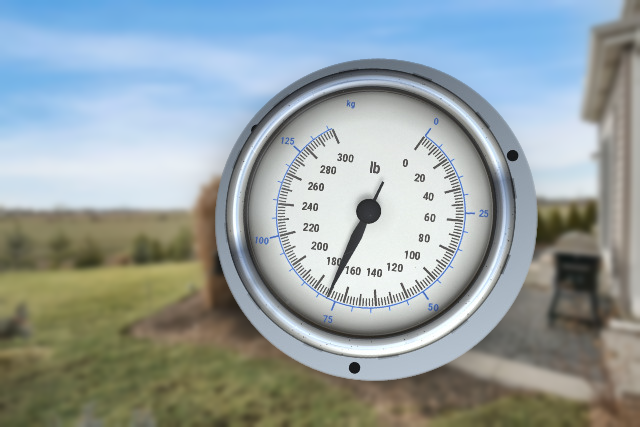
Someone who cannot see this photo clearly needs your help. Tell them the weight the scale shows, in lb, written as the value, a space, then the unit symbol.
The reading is 170 lb
